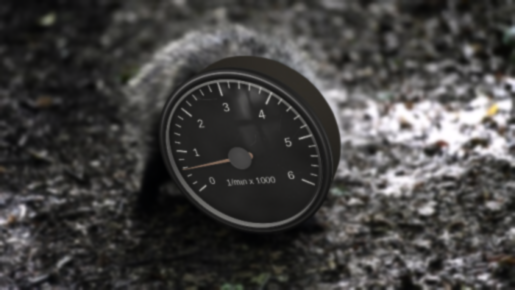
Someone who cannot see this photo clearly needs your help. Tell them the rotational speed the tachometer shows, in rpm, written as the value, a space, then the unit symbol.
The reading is 600 rpm
